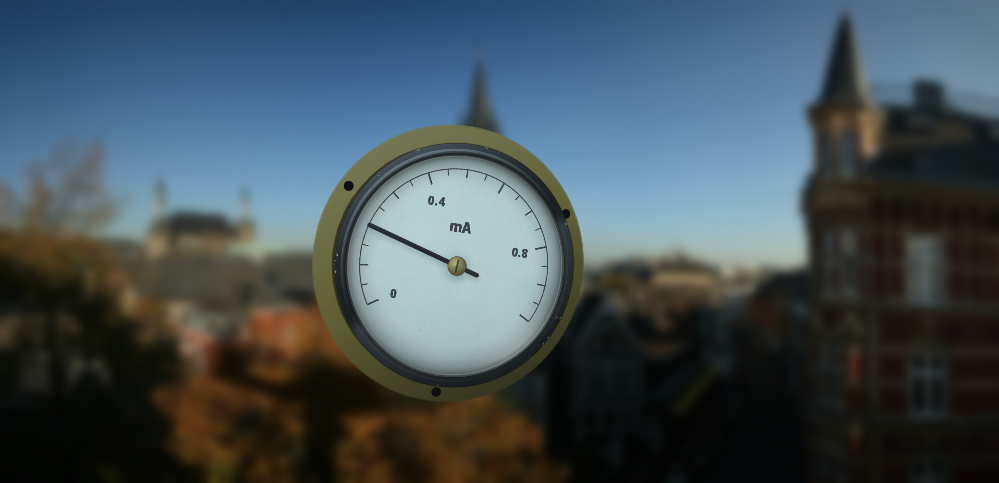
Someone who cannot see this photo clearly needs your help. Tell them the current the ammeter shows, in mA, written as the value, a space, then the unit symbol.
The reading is 0.2 mA
